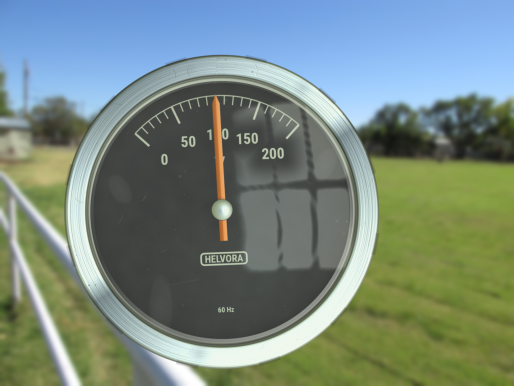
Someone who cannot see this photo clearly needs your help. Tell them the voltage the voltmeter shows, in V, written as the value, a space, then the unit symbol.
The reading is 100 V
